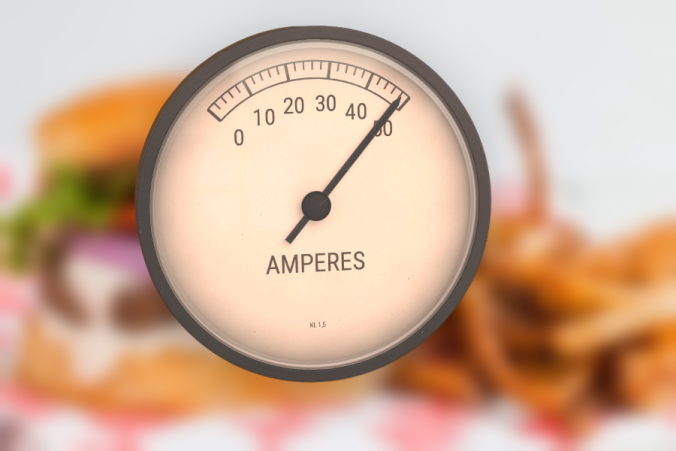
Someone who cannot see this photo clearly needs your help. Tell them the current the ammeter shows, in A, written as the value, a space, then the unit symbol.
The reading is 48 A
